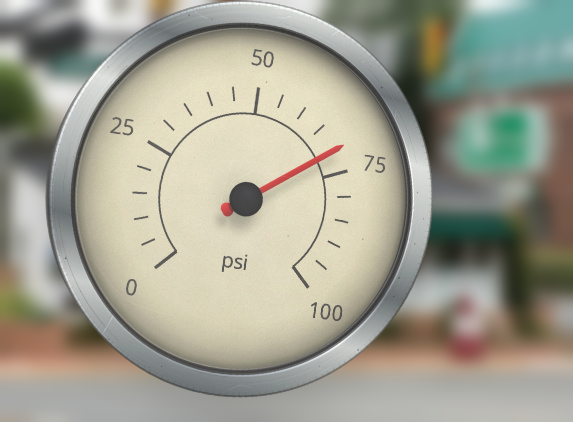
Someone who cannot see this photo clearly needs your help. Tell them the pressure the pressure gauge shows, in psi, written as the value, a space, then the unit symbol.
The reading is 70 psi
